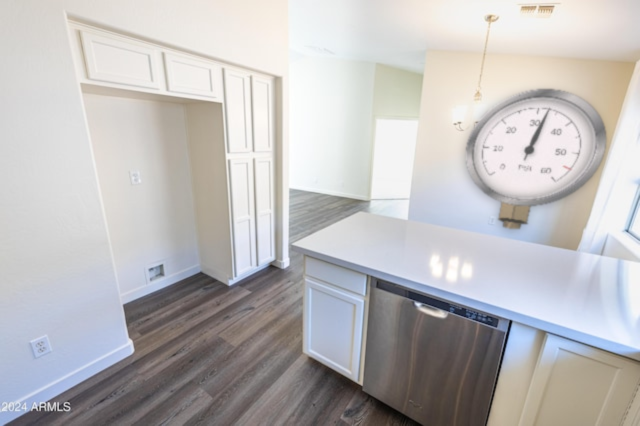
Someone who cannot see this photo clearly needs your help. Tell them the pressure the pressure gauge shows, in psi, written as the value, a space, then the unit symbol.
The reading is 32.5 psi
